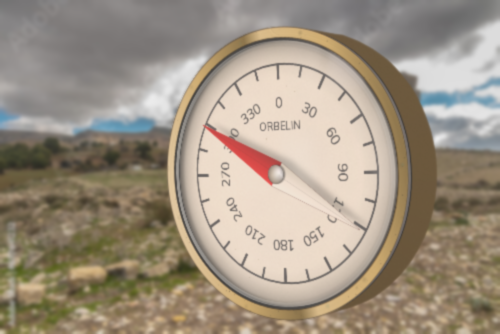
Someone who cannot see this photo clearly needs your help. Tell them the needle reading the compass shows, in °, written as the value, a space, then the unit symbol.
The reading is 300 °
